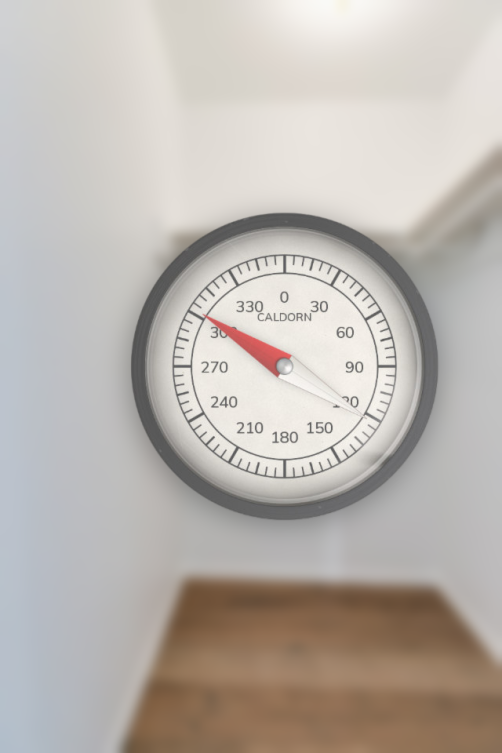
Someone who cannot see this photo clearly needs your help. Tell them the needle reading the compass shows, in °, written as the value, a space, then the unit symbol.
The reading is 302.5 °
